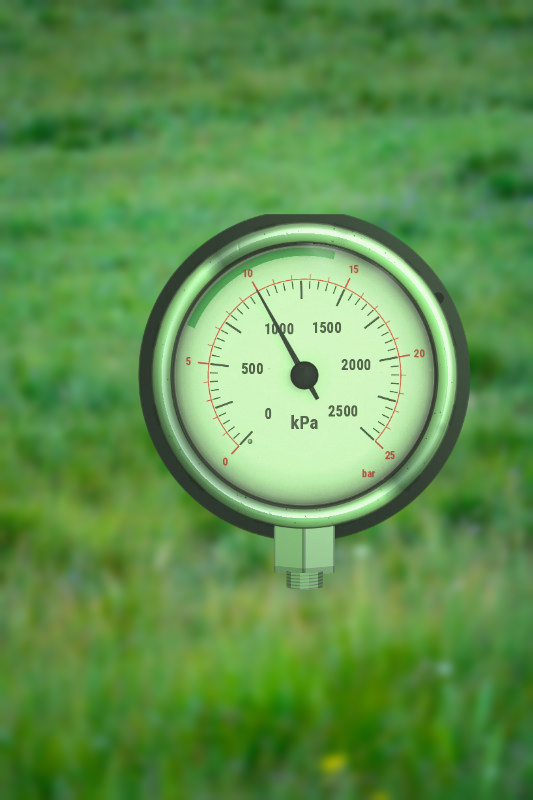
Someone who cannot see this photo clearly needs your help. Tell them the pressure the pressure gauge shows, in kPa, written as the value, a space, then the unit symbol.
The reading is 1000 kPa
